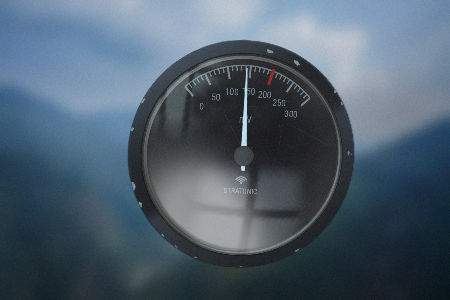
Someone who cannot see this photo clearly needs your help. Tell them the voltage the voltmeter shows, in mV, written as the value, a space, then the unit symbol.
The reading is 140 mV
